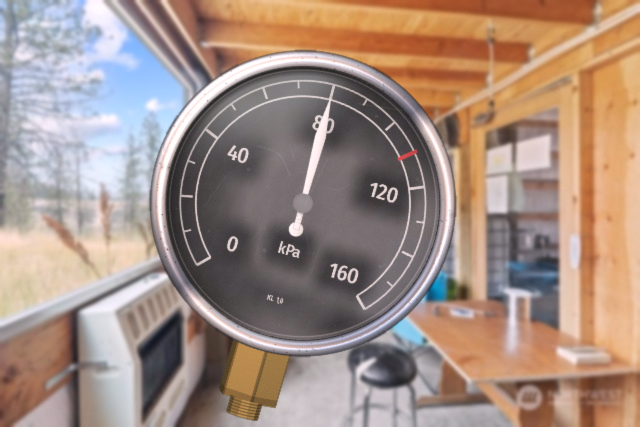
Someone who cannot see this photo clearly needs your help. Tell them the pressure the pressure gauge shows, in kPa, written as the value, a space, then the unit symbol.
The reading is 80 kPa
